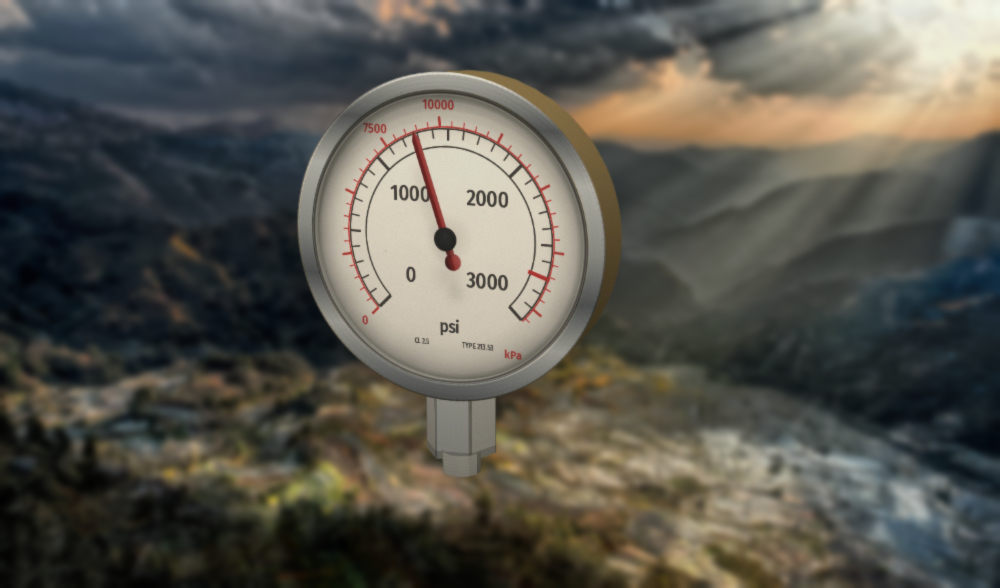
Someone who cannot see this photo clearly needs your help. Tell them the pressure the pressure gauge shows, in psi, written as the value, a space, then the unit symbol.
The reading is 1300 psi
